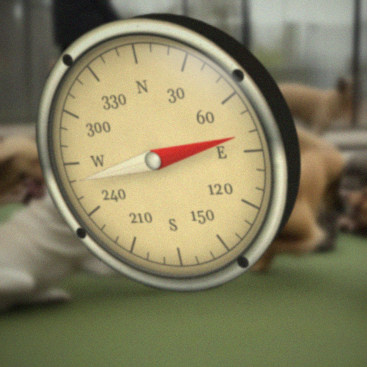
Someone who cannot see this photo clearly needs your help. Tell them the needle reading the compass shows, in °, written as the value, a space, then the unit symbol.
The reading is 80 °
